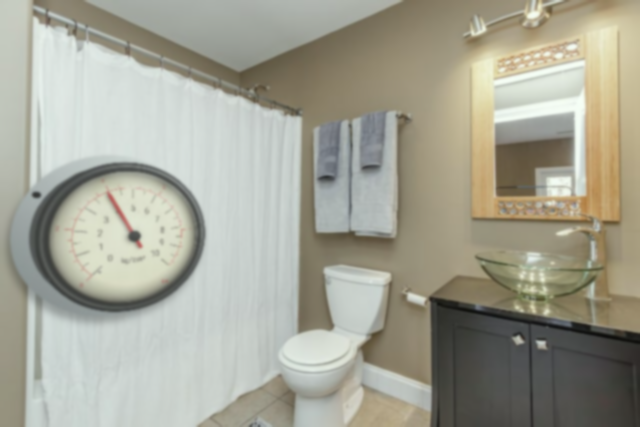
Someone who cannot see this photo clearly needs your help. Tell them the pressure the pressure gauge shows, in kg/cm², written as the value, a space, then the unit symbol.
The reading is 4 kg/cm²
